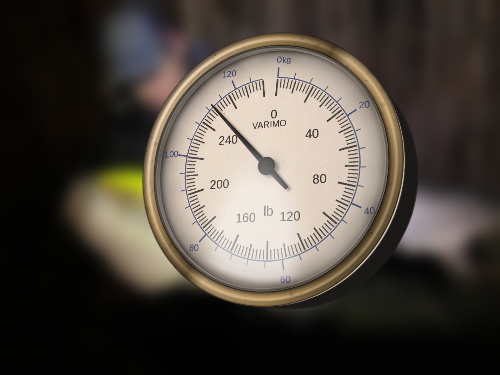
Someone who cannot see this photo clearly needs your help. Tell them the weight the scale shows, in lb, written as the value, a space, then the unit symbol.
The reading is 250 lb
